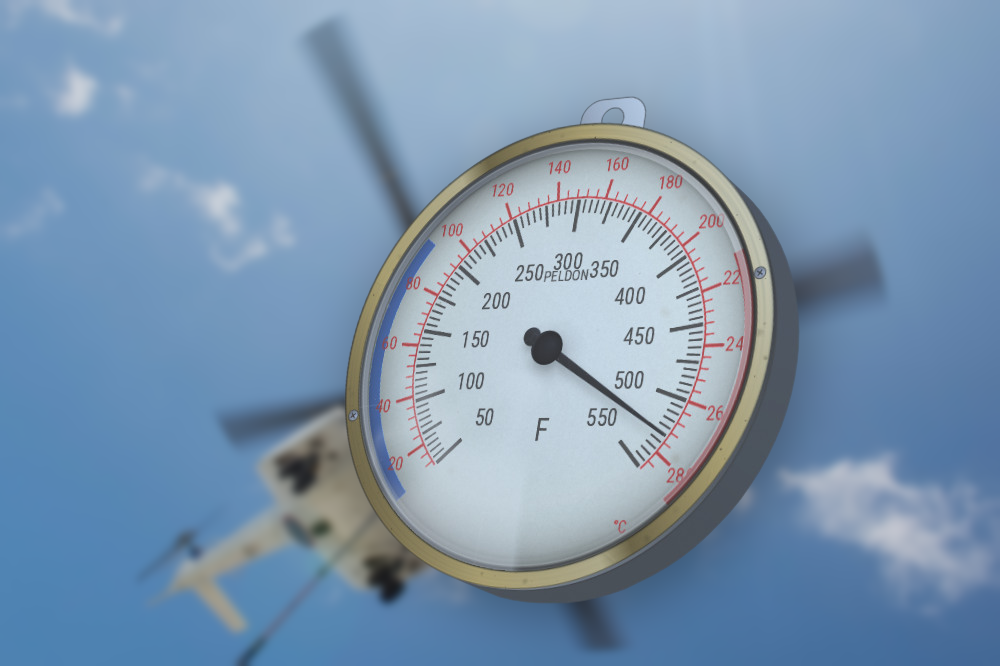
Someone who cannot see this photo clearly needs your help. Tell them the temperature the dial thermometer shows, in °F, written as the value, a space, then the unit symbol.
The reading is 525 °F
